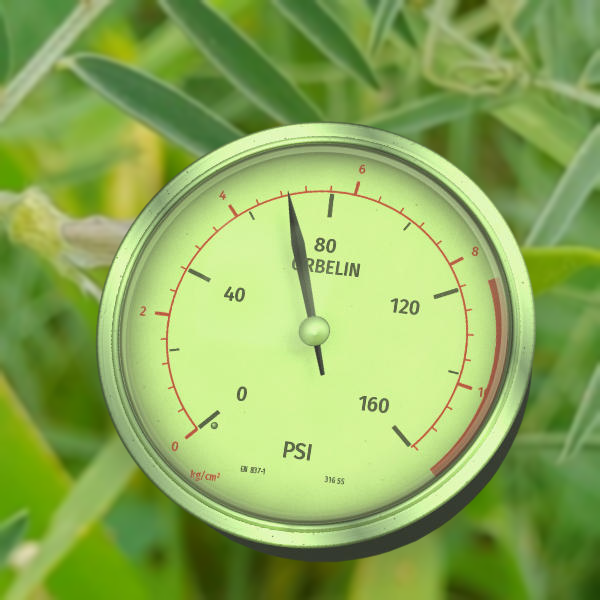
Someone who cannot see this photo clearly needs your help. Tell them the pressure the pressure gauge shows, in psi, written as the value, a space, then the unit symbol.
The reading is 70 psi
